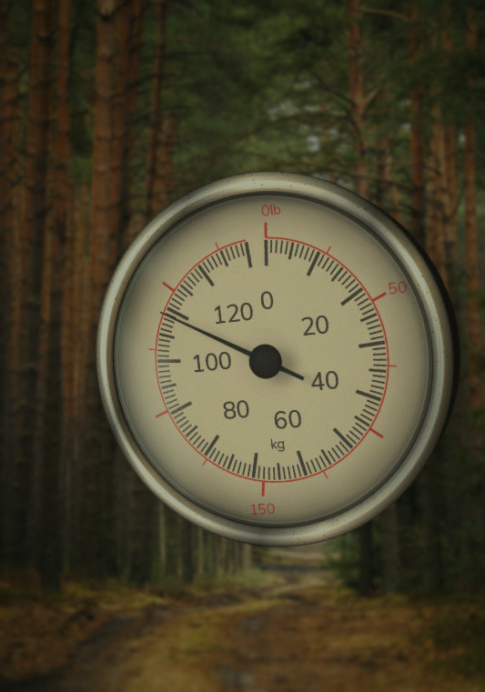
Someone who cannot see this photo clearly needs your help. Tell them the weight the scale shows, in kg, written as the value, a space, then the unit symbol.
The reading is 109 kg
